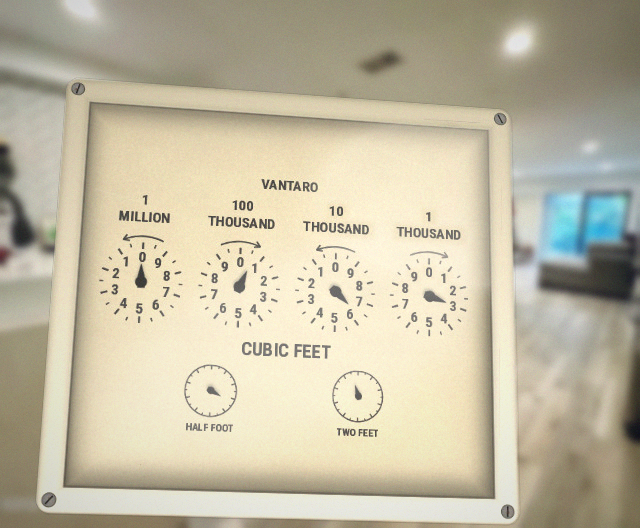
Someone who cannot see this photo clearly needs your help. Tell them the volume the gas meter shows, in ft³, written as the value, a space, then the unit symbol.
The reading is 6300 ft³
